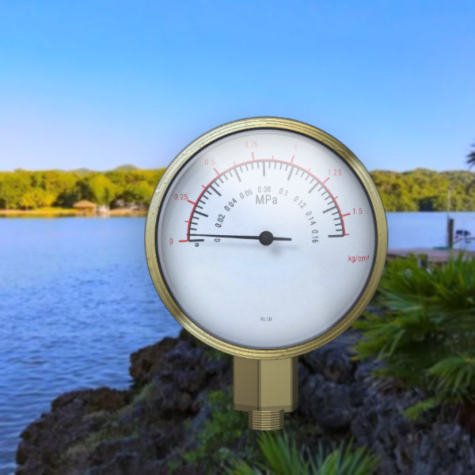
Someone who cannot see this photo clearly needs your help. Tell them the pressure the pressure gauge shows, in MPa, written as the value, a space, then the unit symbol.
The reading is 0.004 MPa
